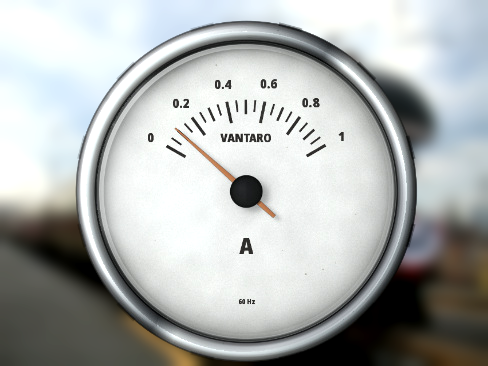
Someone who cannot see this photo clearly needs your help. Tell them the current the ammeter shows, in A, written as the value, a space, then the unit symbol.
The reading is 0.1 A
